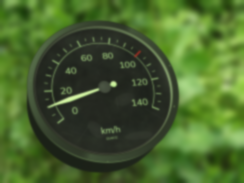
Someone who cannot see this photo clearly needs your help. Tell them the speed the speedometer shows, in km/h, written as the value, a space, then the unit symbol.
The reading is 10 km/h
